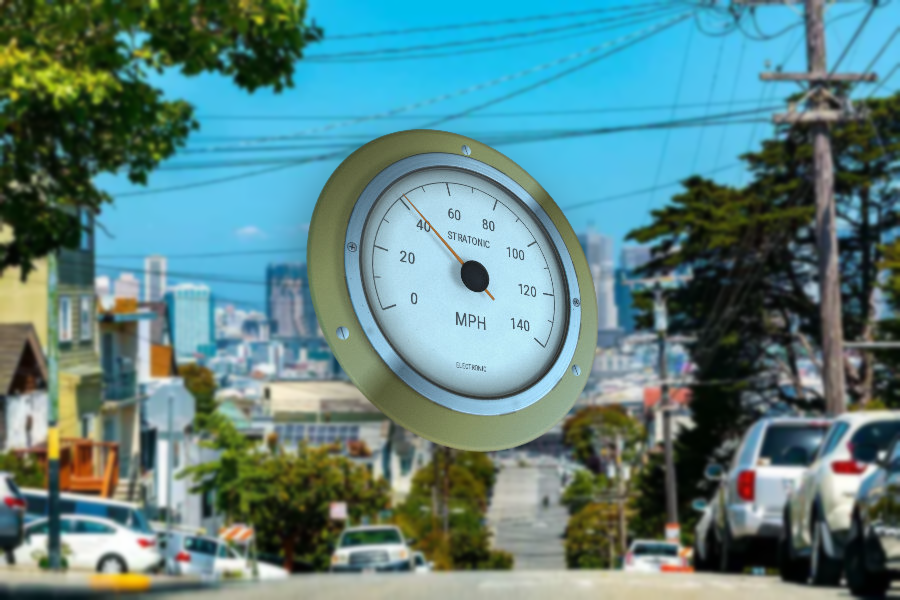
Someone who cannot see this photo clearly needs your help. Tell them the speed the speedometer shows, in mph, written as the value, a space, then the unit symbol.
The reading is 40 mph
